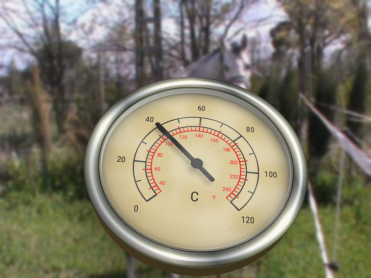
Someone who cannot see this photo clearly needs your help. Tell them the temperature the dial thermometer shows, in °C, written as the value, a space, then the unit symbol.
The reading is 40 °C
